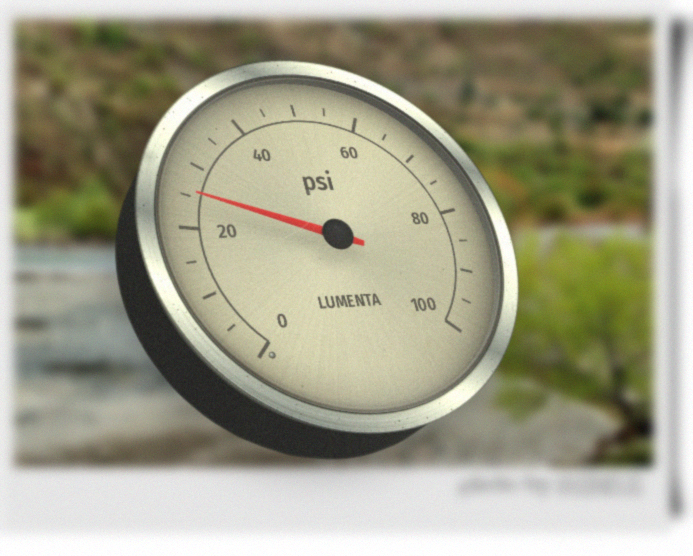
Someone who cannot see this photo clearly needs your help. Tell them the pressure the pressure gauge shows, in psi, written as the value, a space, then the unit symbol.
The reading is 25 psi
